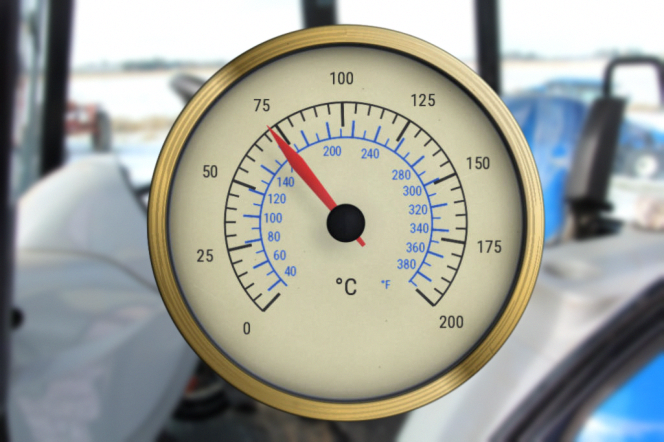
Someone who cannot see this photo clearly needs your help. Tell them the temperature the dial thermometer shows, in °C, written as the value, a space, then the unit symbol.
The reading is 72.5 °C
